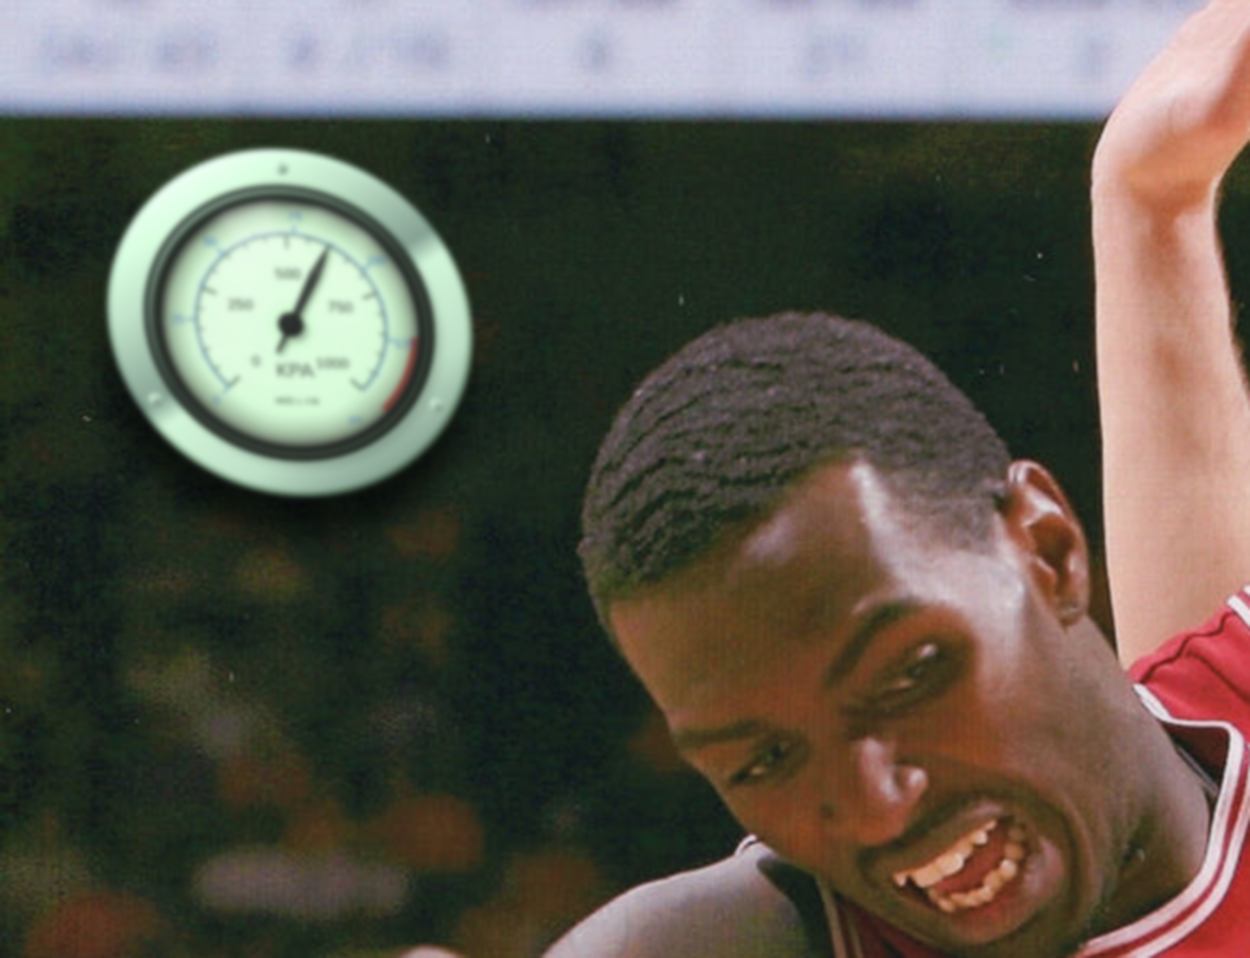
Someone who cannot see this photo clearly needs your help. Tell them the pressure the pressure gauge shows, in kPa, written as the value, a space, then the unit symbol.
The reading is 600 kPa
